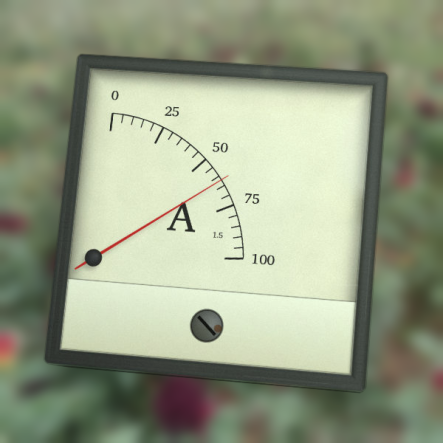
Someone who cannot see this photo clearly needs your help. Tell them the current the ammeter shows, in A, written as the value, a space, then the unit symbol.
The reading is 62.5 A
